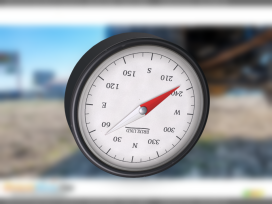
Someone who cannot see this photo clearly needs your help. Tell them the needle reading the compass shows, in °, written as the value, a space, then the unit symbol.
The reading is 230 °
